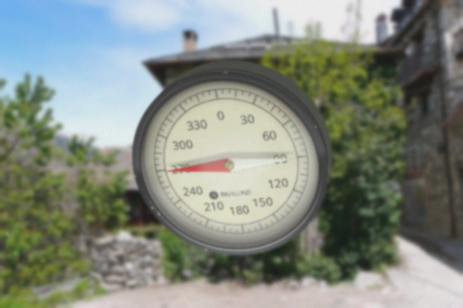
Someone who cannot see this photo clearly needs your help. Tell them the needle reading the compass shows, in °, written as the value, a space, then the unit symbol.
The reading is 270 °
